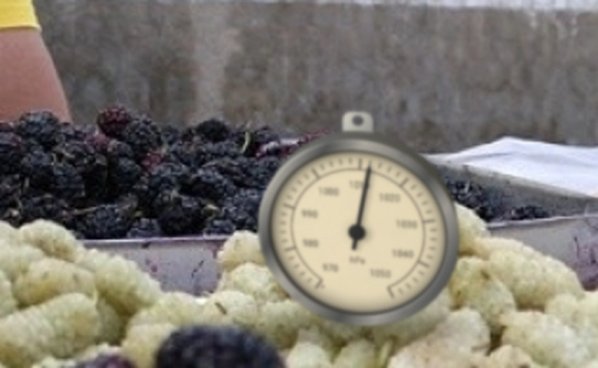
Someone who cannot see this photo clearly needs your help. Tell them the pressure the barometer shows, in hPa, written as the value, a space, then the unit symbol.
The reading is 1012 hPa
